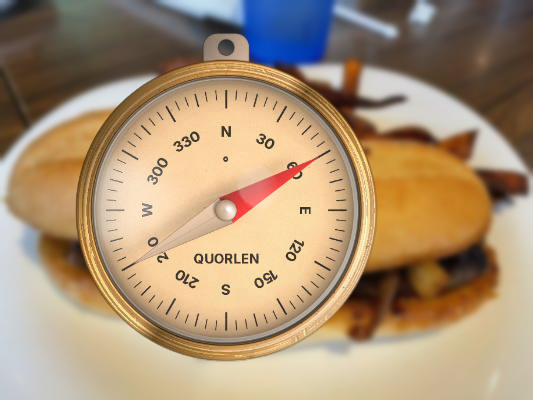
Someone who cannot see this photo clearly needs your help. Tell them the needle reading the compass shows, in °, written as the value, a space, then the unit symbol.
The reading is 60 °
